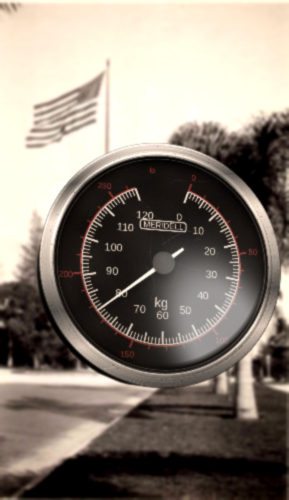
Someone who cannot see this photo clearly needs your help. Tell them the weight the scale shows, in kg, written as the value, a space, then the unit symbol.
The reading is 80 kg
